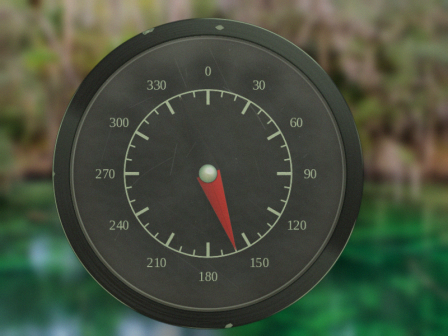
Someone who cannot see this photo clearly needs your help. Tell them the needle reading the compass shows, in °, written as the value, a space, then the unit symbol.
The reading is 160 °
